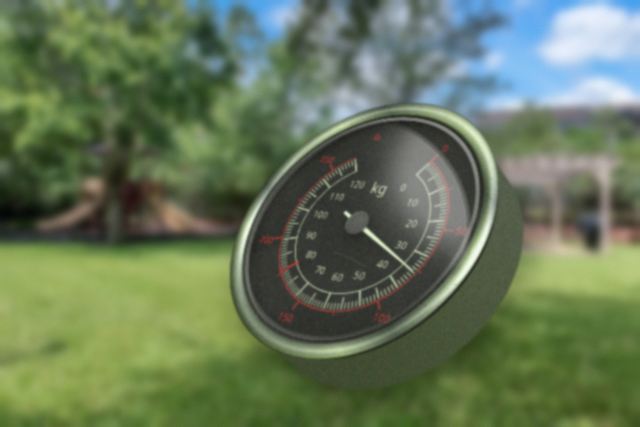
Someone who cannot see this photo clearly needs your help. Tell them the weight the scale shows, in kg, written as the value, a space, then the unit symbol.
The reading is 35 kg
